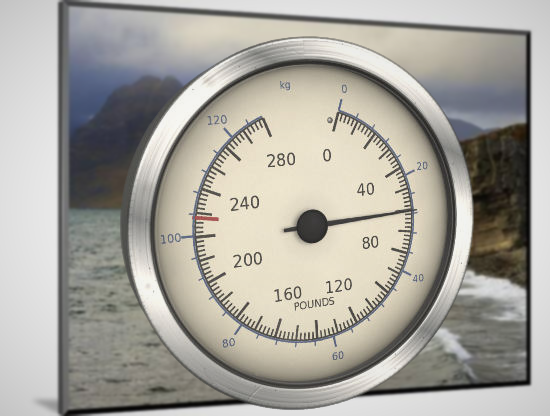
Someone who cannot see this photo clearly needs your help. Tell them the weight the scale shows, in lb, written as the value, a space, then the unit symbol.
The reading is 60 lb
